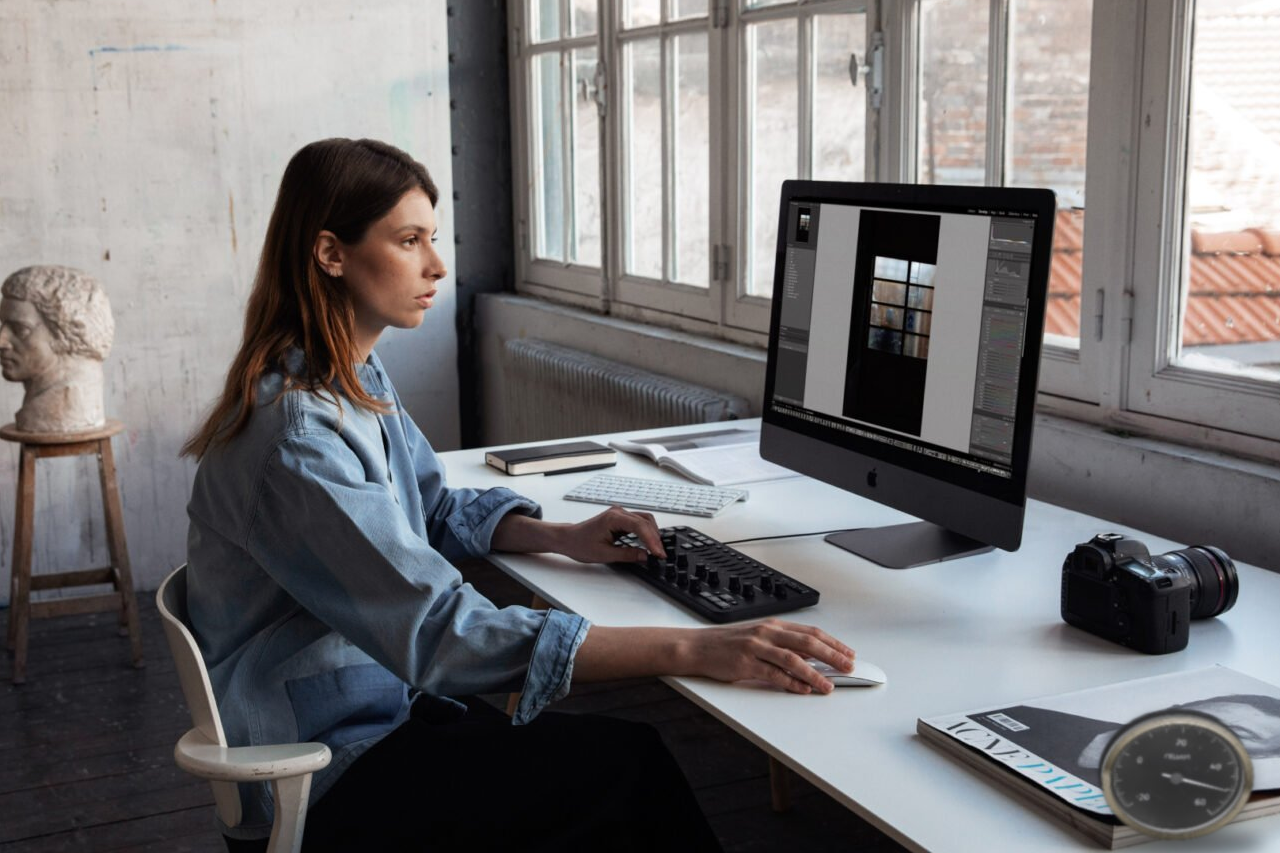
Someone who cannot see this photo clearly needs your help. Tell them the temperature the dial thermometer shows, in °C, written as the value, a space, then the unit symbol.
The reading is 50 °C
